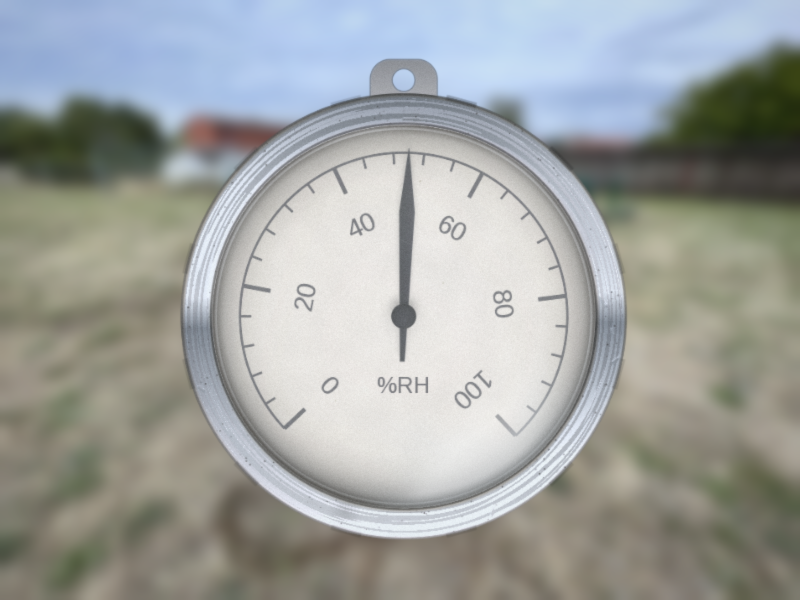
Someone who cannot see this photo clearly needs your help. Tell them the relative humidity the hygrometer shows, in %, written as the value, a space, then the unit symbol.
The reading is 50 %
